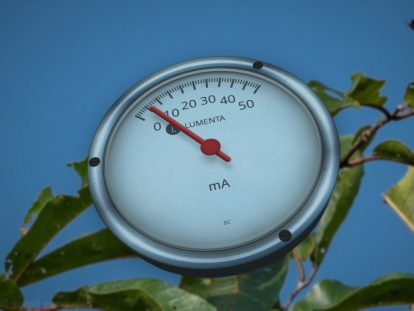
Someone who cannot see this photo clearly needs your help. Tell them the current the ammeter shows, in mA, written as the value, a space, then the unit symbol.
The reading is 5 mA
